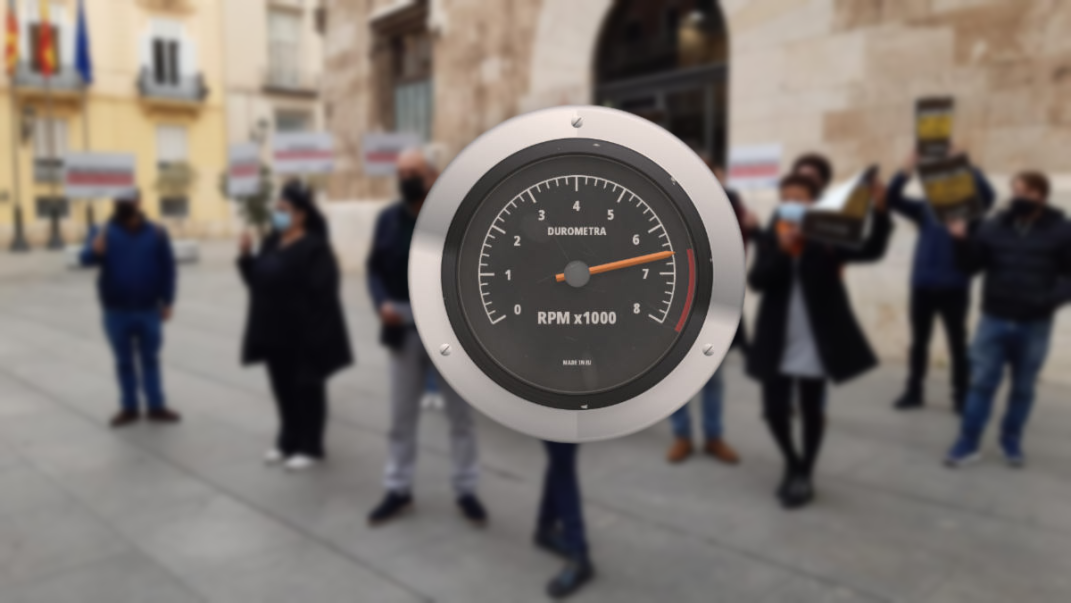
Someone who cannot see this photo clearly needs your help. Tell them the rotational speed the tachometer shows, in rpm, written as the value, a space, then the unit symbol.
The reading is 6600 rpm
